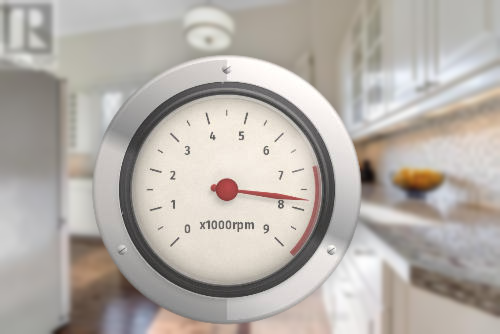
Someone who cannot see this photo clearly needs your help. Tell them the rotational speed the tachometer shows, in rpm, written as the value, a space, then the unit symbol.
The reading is 7750 rpm
